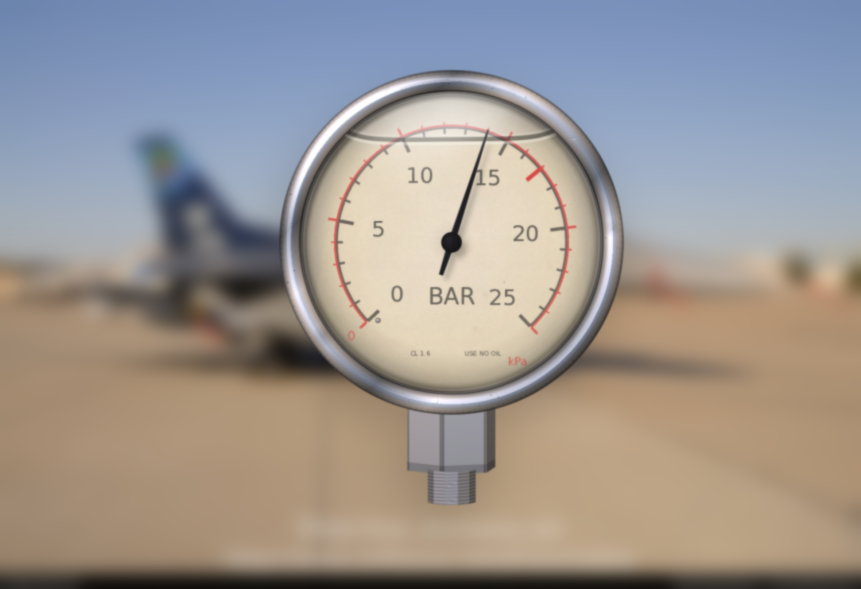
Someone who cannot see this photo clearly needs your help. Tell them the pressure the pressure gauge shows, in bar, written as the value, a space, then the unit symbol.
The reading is 14 bar
